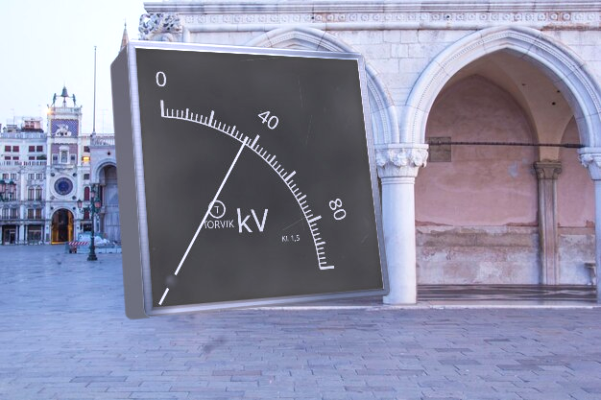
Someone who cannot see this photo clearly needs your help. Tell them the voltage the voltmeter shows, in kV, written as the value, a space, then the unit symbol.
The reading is 36 kV
